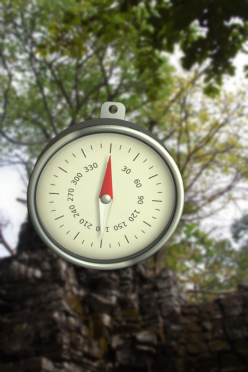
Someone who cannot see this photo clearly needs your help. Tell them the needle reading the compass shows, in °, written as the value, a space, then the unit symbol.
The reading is 0 °
